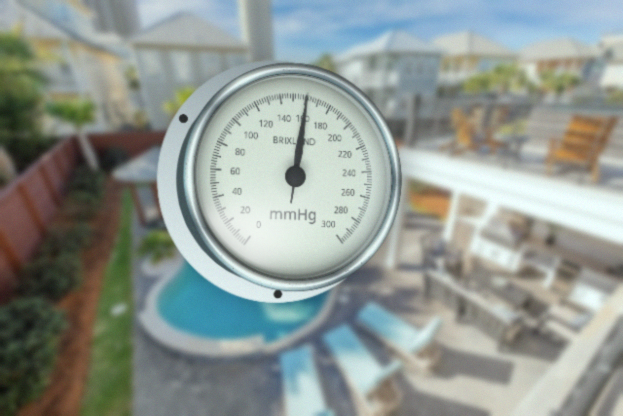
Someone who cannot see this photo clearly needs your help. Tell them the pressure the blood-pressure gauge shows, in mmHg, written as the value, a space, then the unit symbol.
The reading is 160 mmHg
